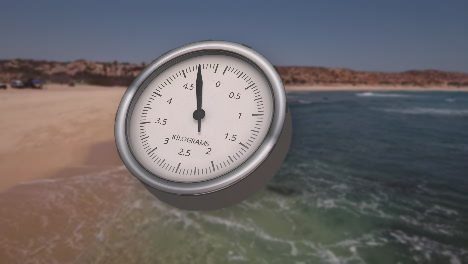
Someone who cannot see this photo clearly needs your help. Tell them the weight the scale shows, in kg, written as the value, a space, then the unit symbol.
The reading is 4.75 kg
